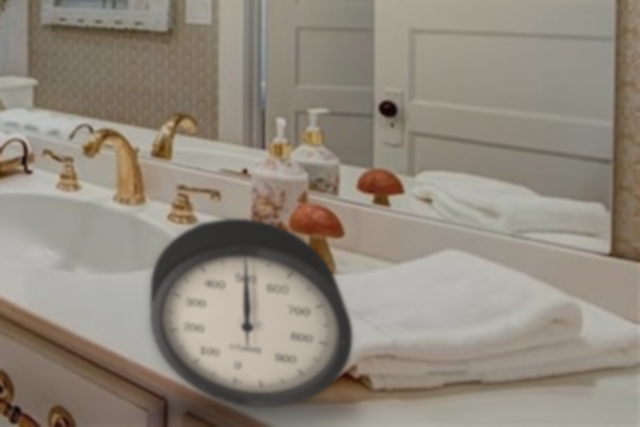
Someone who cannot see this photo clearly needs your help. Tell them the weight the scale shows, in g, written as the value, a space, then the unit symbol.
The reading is 500 g
